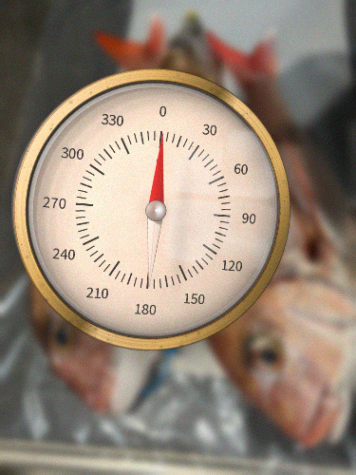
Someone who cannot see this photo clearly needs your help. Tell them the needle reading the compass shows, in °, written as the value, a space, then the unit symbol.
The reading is 0 °
